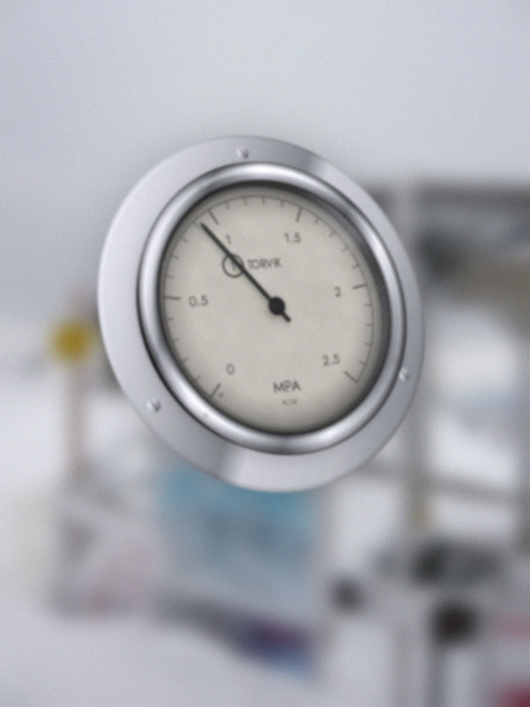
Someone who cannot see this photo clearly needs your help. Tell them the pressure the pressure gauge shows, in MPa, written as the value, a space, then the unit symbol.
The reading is 0.9 MPa
